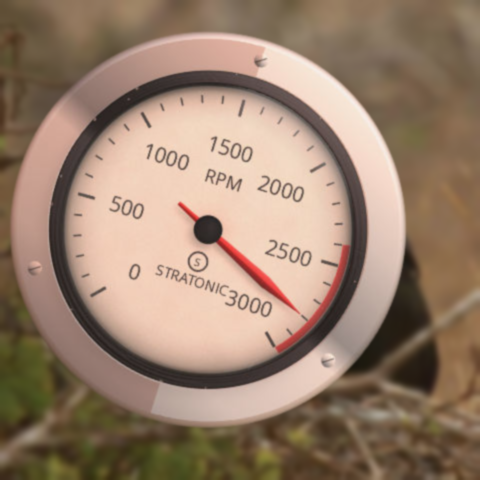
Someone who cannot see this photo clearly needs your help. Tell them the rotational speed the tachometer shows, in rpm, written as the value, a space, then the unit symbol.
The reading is 2800 rpm
